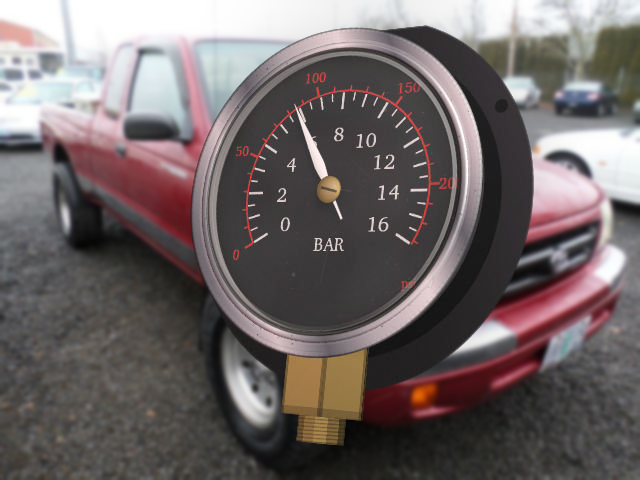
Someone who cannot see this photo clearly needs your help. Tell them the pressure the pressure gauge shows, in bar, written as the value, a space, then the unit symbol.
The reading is 6 bar
